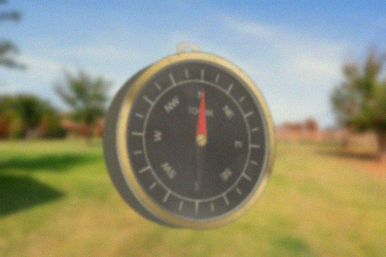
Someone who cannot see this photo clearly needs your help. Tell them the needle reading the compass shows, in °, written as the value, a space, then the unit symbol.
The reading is 0 °
